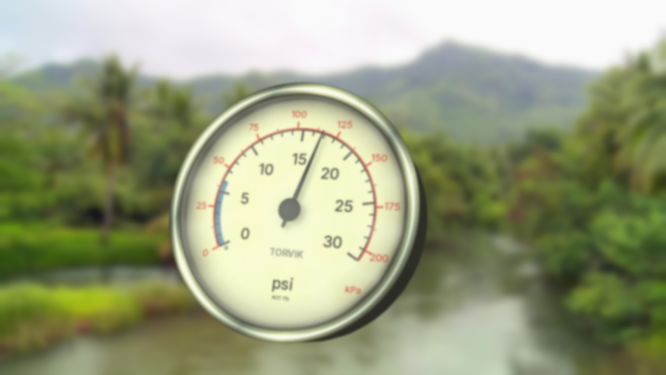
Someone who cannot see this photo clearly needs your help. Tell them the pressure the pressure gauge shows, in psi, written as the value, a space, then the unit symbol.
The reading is 17 psi
